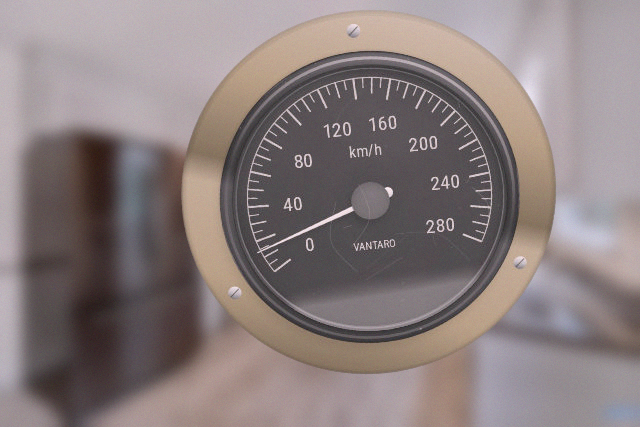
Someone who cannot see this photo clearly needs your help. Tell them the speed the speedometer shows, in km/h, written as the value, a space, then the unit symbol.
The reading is 15 km/h
